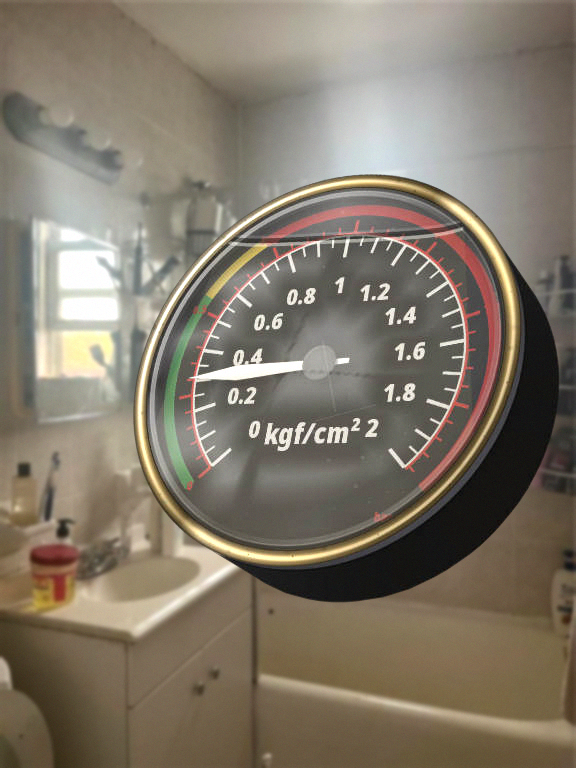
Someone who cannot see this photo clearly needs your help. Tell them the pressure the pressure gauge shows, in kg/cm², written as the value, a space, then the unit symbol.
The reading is 0.3 kg/cm²
